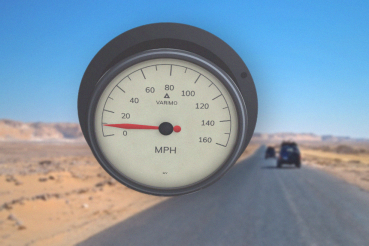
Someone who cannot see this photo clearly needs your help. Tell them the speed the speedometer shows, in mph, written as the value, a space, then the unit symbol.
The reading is 10 mph
